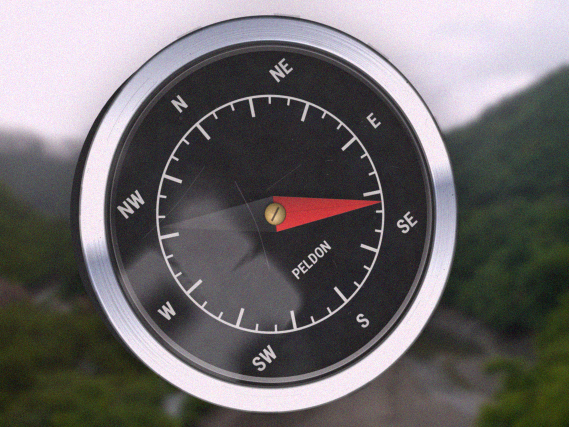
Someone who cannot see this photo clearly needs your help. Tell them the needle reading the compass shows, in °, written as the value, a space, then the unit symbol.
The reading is 125 °
